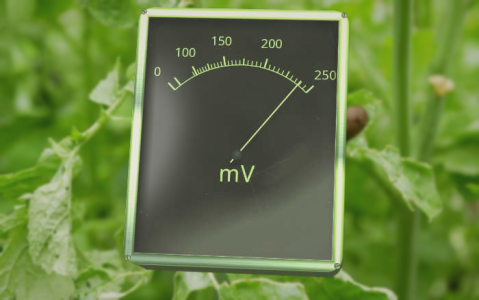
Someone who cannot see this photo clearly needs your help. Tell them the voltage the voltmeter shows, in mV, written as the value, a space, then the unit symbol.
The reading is 240 mV
